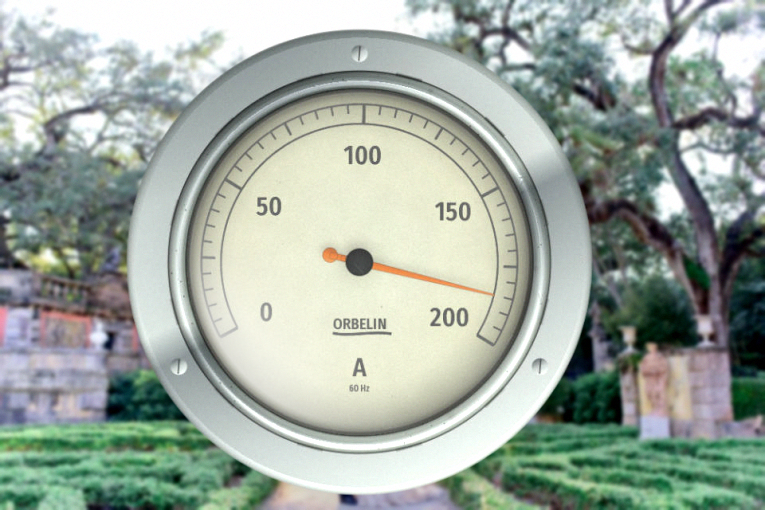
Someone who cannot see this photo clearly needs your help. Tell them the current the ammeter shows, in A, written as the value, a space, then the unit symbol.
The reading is 185 A
